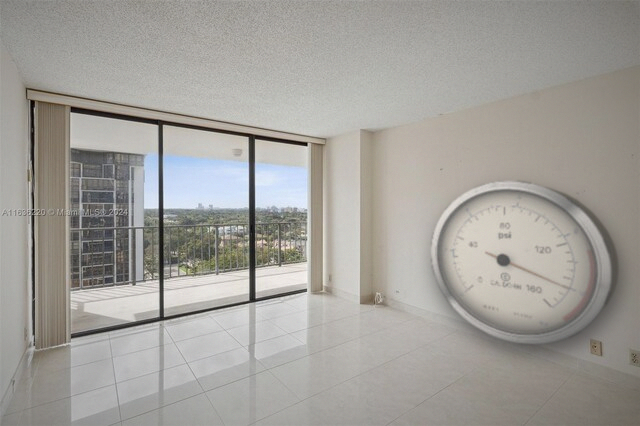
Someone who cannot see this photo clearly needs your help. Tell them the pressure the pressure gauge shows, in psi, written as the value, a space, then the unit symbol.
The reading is 145 psi
